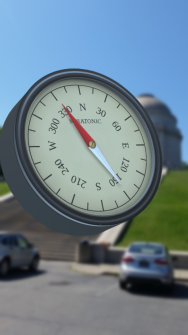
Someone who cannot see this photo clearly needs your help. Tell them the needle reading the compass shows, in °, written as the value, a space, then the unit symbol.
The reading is 330 °
